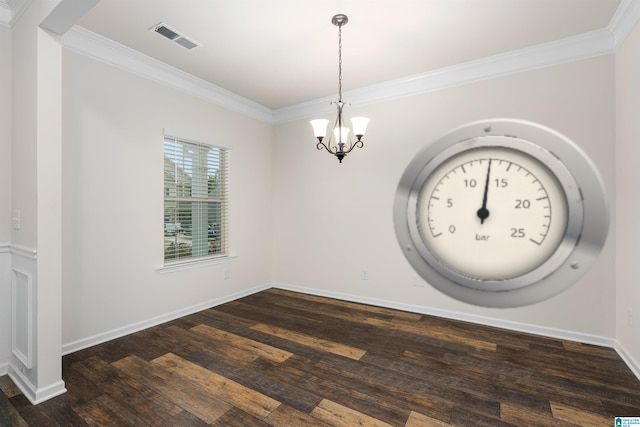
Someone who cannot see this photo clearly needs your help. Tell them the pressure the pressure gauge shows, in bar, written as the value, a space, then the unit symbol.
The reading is 13 bar
